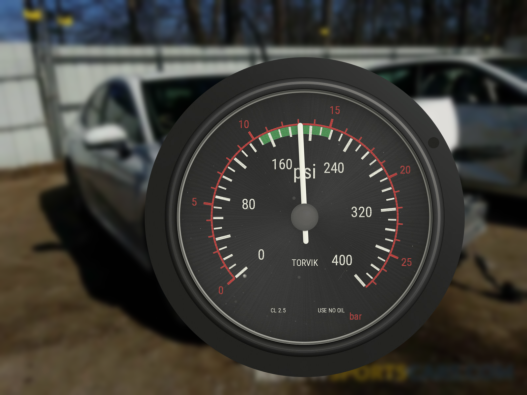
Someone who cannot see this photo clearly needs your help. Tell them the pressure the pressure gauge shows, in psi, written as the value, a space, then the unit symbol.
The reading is 190 psi
